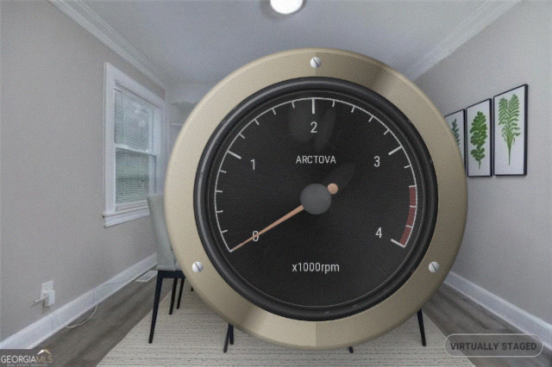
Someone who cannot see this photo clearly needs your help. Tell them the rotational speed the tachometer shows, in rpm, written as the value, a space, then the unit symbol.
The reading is 0 rpm
